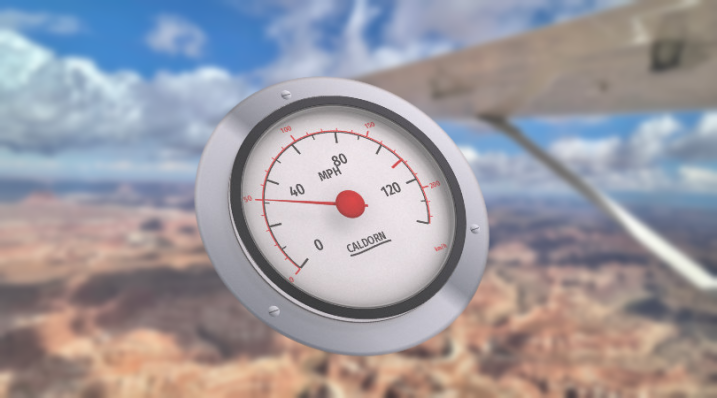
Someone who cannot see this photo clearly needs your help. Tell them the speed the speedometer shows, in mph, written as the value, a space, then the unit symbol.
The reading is 30 mph
